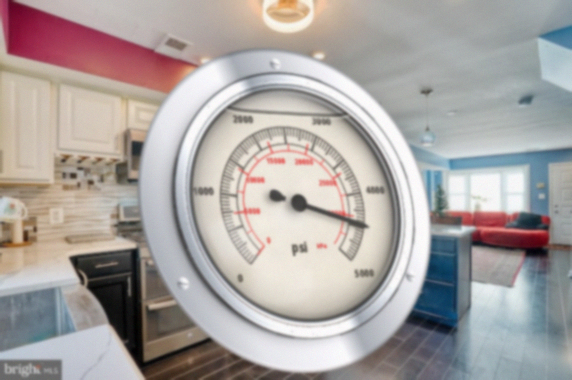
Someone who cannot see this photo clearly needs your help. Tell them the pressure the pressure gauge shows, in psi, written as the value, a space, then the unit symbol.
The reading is 4500 psi
